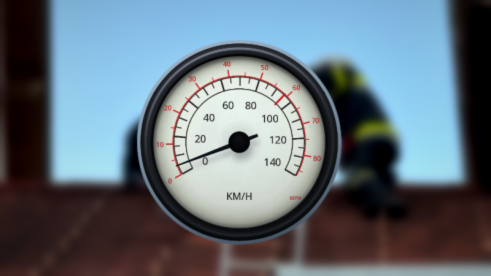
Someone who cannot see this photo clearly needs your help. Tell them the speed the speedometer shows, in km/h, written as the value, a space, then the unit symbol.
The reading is 5 km/h
